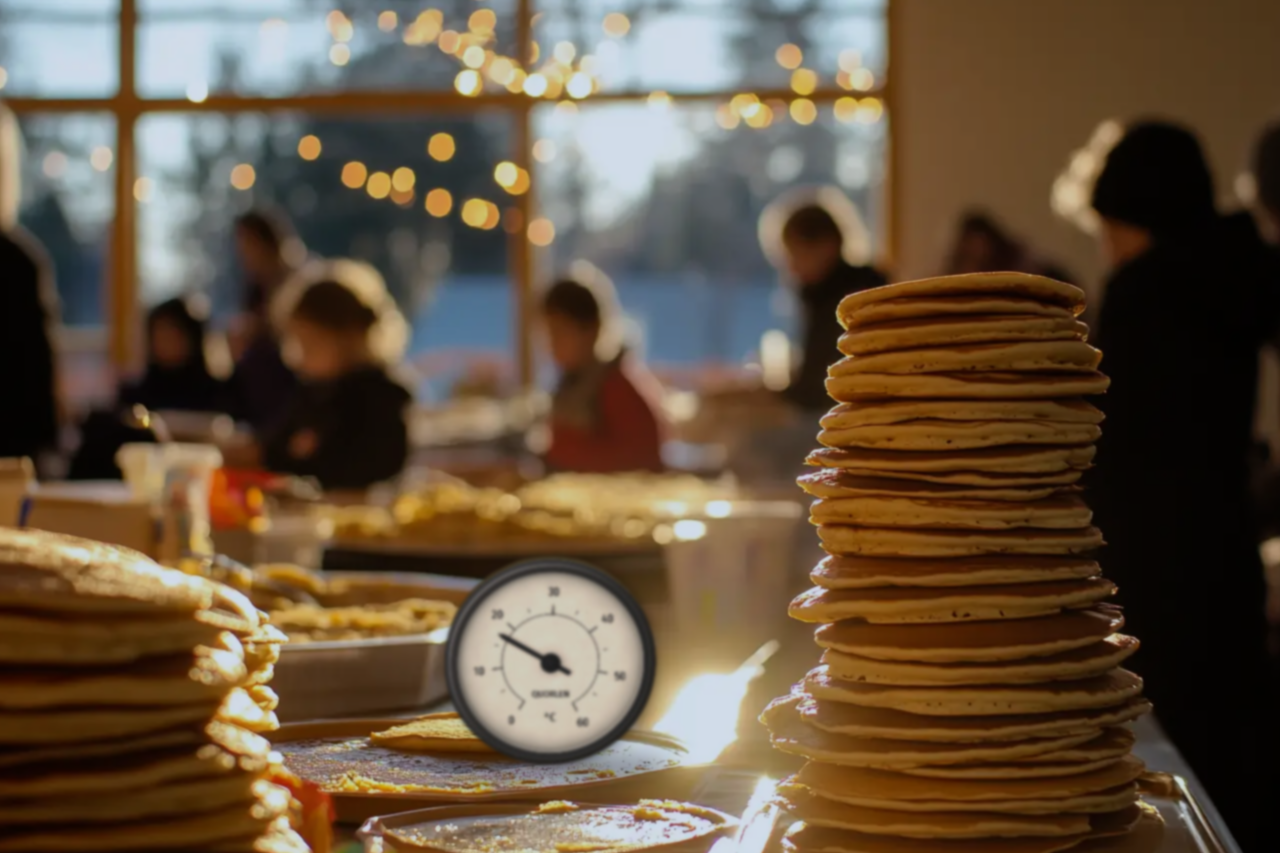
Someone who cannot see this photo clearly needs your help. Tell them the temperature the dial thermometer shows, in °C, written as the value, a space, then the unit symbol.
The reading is 17.5 °C
